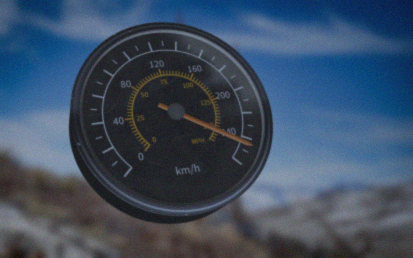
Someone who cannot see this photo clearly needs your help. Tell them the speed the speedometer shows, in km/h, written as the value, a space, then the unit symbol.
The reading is 245 km/h
